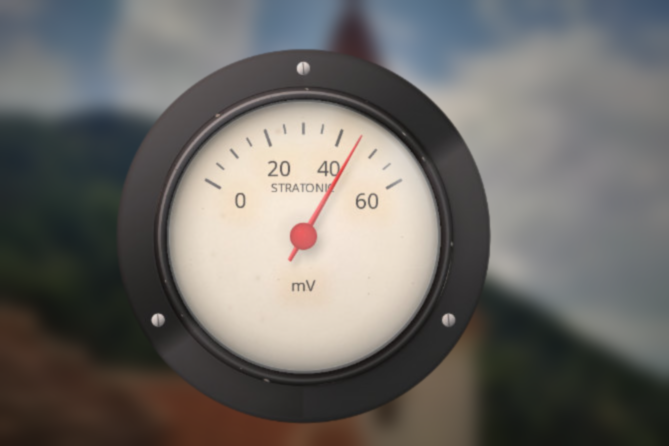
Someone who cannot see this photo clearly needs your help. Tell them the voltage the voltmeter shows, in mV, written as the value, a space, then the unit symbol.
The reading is 45 mV
